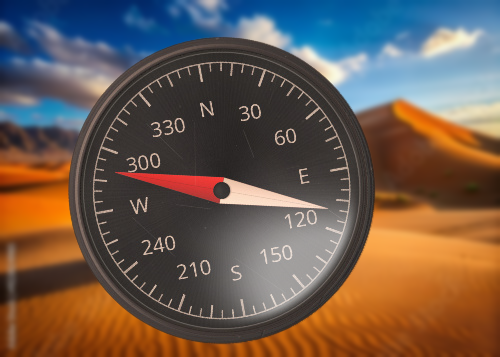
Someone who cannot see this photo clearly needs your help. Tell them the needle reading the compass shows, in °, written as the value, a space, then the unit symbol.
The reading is 290 °
